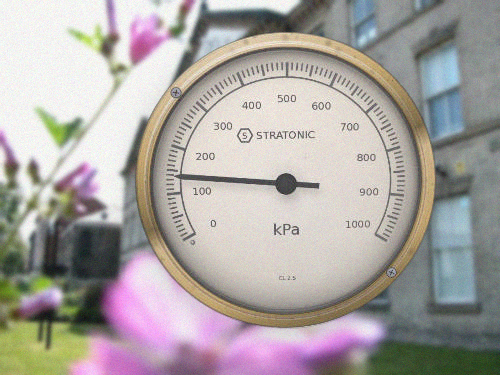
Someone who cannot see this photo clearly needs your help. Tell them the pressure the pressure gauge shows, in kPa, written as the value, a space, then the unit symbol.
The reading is 140 kPa
